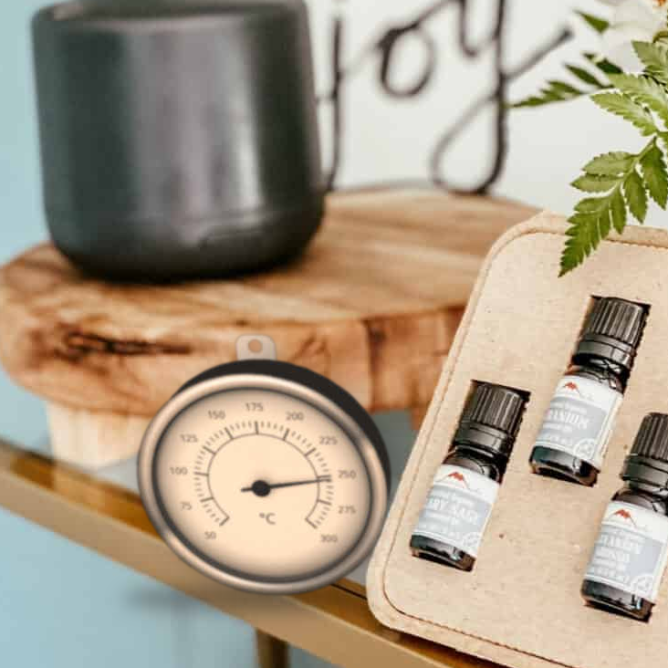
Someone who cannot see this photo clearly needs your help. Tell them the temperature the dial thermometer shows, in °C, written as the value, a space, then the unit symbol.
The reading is 250 °C
